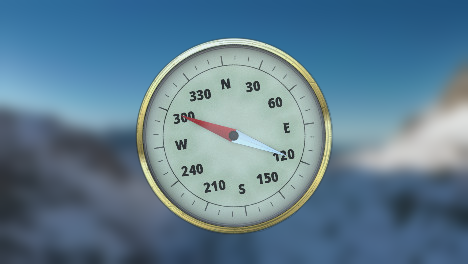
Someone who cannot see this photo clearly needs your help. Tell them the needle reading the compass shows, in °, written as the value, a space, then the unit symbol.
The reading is 300 °
